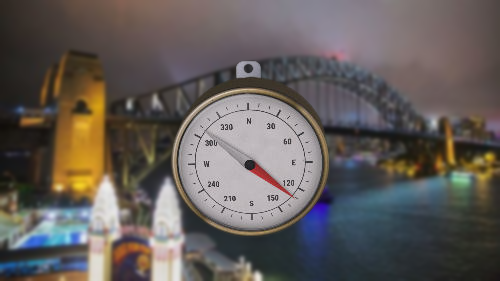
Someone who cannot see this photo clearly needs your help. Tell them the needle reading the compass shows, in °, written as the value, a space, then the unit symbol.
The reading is 130 °
